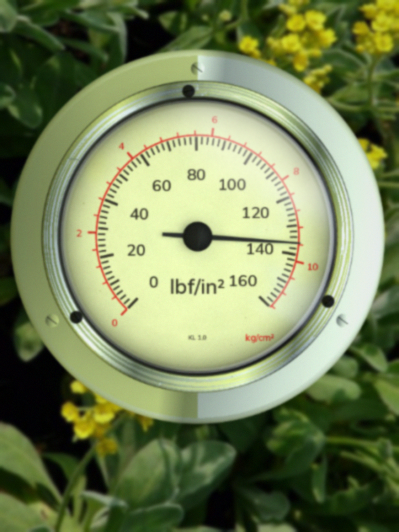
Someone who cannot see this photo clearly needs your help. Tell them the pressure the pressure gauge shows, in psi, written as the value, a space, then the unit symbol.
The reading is 136 psi
